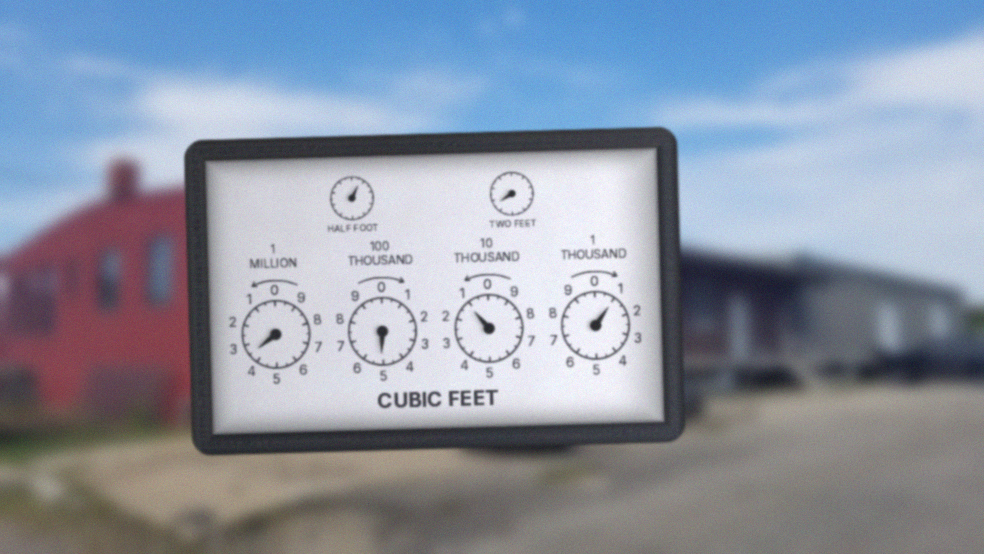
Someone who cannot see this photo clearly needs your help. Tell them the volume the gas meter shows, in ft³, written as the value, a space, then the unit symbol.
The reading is 351100 ft³
